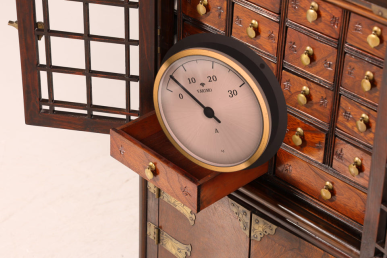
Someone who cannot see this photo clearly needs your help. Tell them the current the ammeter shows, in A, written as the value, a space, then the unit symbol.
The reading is 5 A
